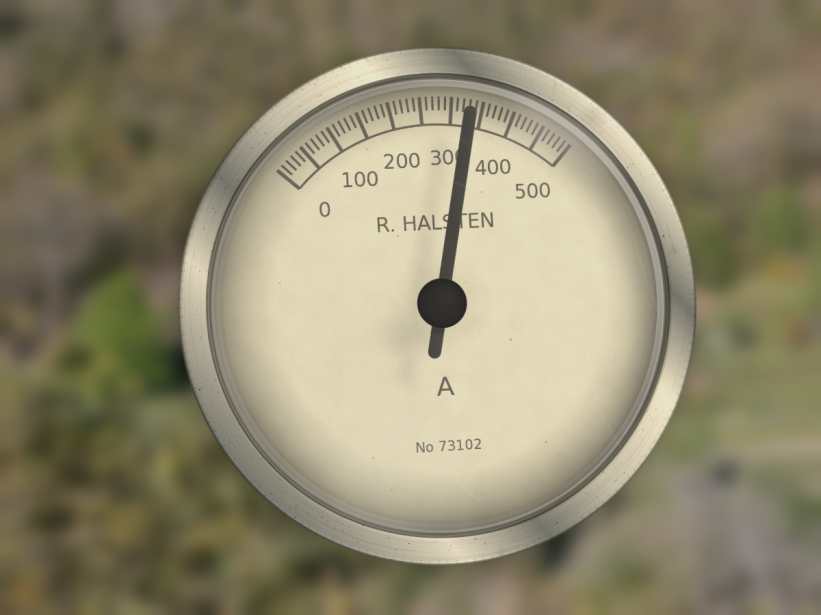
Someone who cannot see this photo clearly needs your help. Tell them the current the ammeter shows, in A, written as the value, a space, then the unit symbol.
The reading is 330 A
